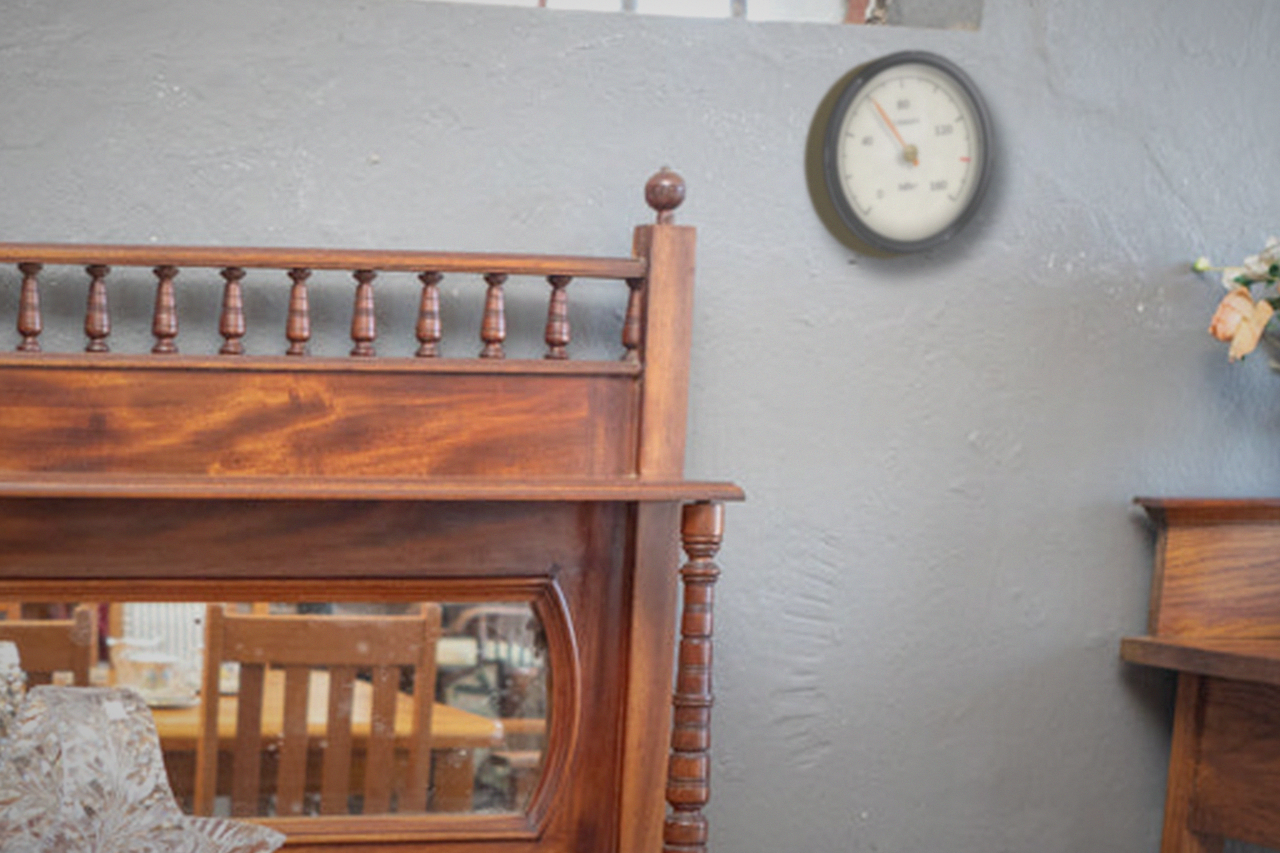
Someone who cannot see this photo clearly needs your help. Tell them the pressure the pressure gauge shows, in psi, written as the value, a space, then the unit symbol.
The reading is 60 psi
